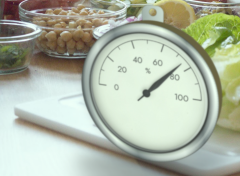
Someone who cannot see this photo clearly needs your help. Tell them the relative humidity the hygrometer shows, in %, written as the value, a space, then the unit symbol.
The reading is 75 %
